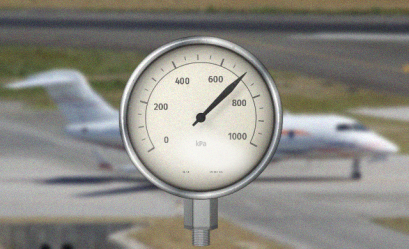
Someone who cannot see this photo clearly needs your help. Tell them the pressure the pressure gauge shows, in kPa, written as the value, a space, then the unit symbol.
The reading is 700 kPa
